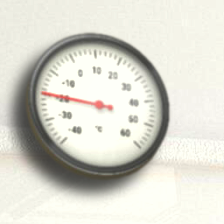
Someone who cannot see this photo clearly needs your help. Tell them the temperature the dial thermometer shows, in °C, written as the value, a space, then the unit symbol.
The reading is -20 °C
